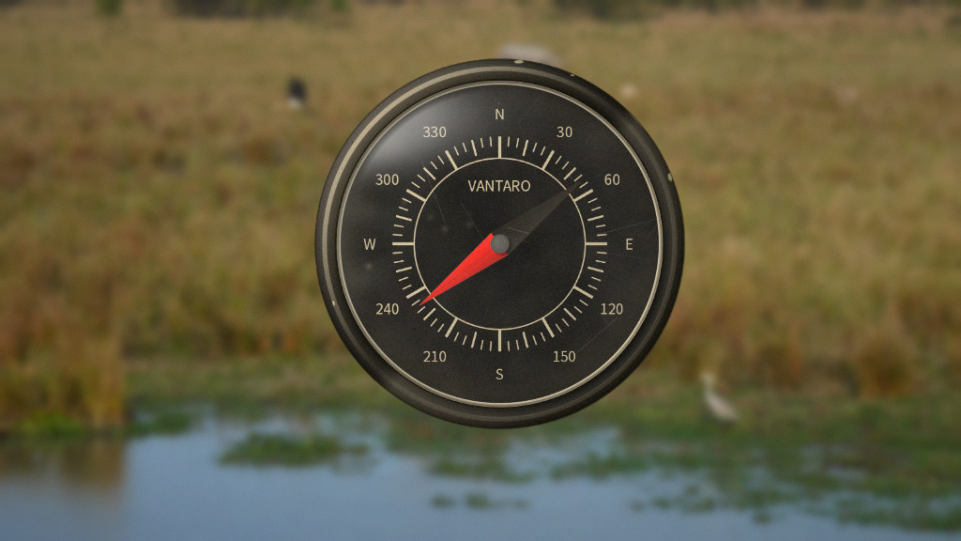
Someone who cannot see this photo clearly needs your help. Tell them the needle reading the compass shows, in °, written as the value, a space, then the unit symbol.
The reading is 232.5 °
